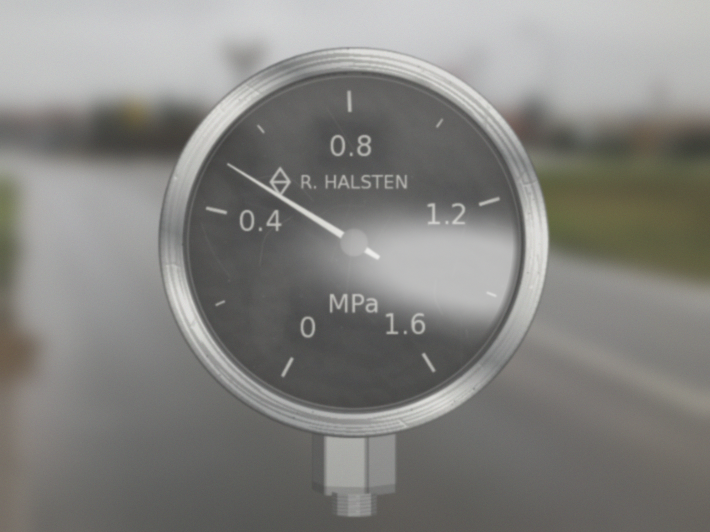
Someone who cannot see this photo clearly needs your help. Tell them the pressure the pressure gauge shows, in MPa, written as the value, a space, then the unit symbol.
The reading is 0.5 MPa
